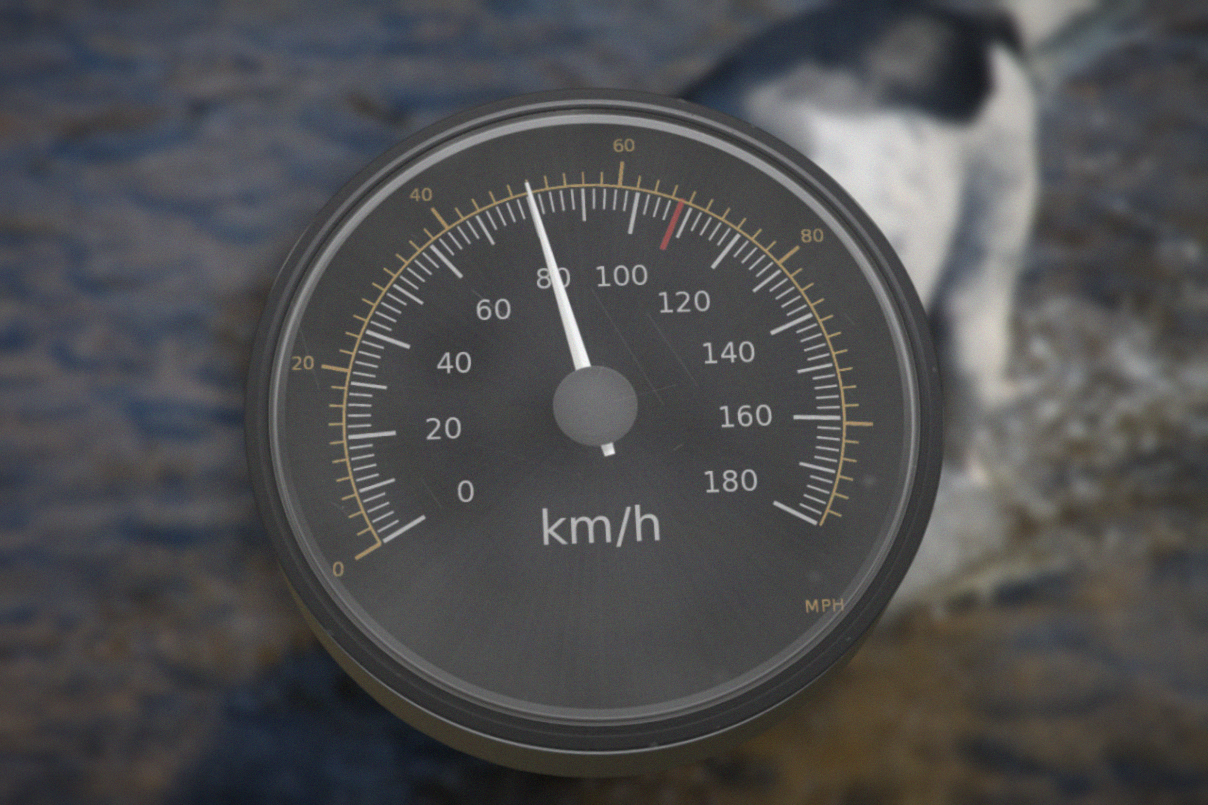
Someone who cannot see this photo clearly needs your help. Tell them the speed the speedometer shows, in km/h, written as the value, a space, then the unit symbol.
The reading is 80 km/h
